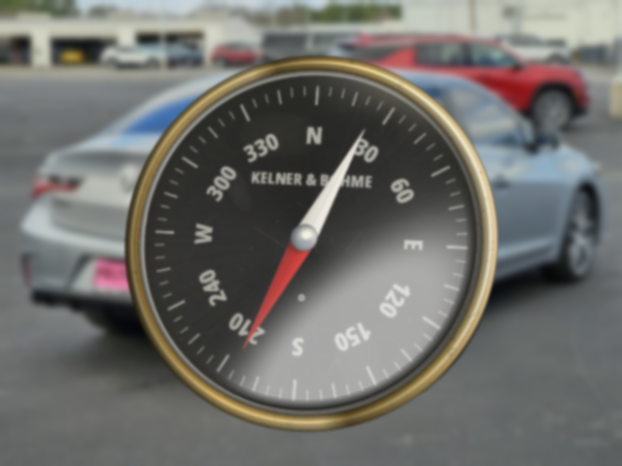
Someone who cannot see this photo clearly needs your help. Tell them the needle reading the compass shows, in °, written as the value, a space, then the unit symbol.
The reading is 205 °
